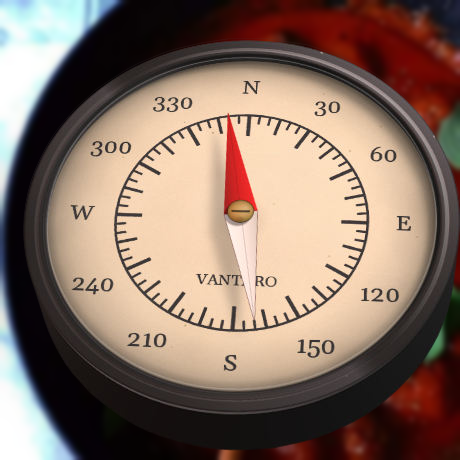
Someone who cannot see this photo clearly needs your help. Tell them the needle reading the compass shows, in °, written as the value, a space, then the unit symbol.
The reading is 350 °
